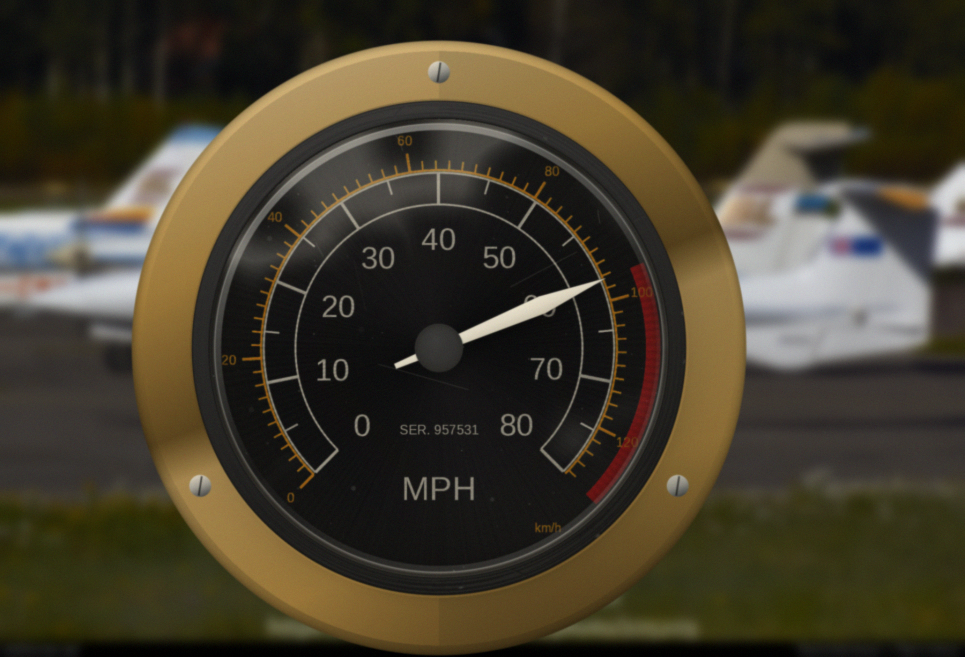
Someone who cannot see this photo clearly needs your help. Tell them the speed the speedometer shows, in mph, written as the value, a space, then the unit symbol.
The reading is 60 mph
